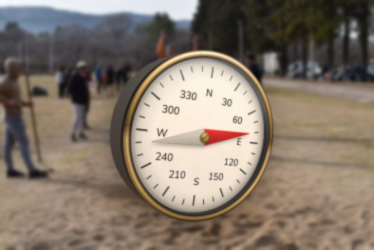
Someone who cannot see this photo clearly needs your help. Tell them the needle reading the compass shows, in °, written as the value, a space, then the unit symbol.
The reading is 80 °
